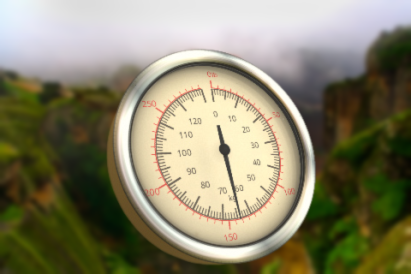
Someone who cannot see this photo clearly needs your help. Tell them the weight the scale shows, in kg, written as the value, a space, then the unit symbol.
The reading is 65 kg
